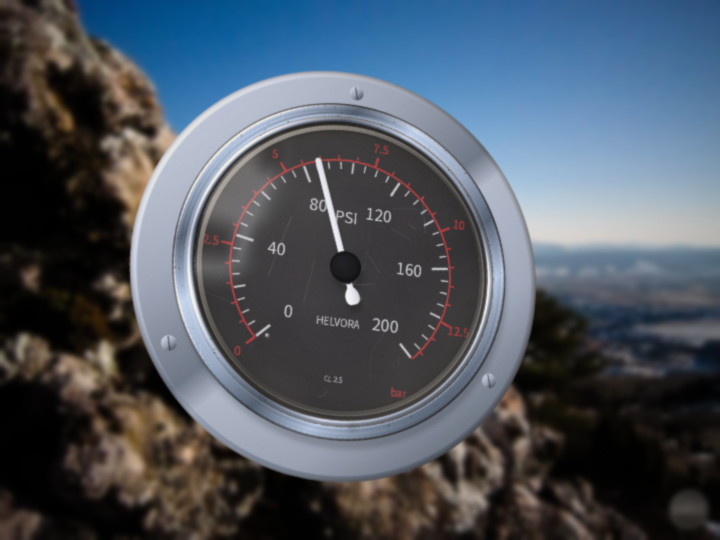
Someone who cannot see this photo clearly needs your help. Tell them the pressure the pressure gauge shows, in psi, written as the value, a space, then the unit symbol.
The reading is 85 psi
